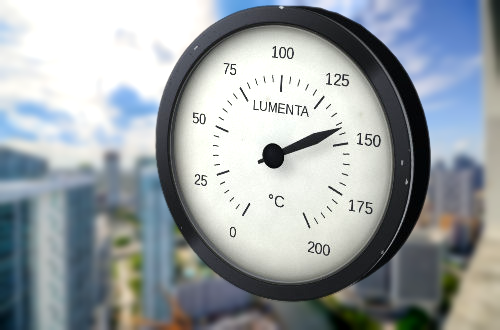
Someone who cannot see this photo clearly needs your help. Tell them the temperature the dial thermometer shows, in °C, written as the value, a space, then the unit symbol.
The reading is 142.5 °C
